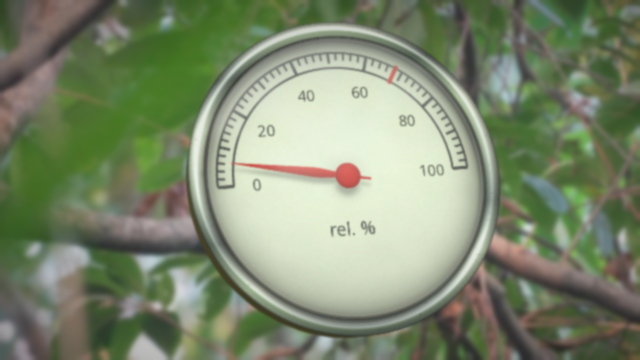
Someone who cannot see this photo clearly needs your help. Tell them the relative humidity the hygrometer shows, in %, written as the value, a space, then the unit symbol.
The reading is 6 %
